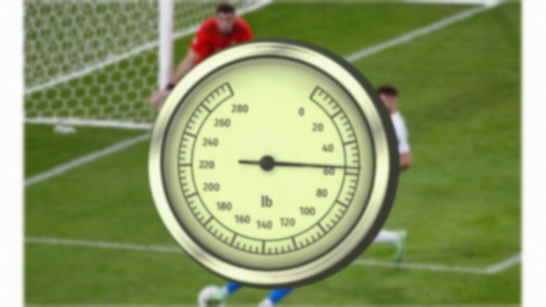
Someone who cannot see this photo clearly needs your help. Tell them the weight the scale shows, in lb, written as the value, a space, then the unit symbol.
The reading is 56 lb
